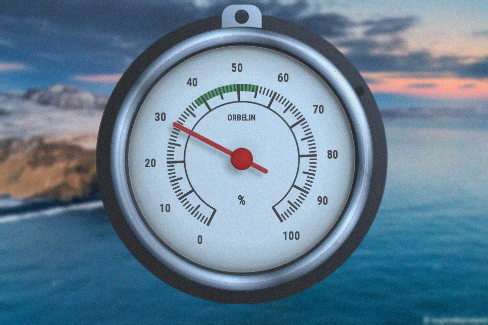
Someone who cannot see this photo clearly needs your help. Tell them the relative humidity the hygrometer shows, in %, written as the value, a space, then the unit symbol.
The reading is 30 %
